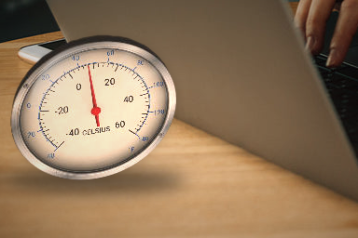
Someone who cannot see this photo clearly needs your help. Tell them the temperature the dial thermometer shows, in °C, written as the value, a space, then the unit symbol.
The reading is 8 °C
